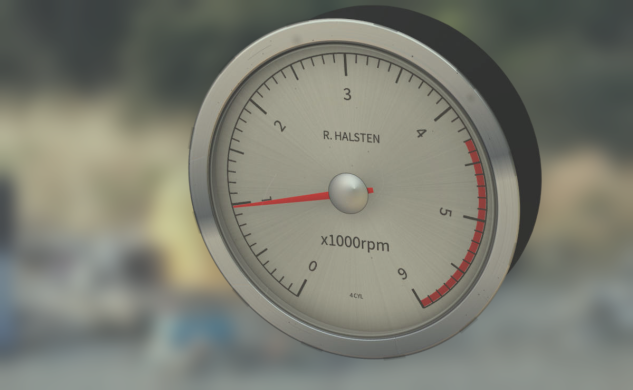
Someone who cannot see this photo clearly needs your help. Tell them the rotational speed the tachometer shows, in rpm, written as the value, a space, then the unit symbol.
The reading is 1000 rpm
